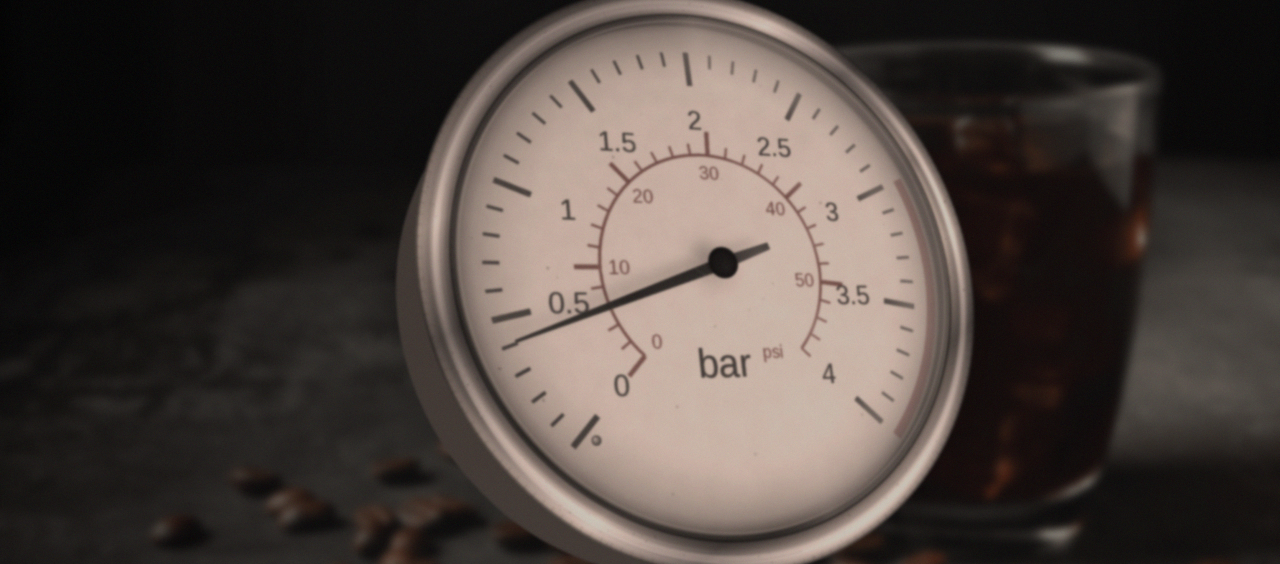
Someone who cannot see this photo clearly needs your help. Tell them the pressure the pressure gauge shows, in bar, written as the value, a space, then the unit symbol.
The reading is 0.4 bar
